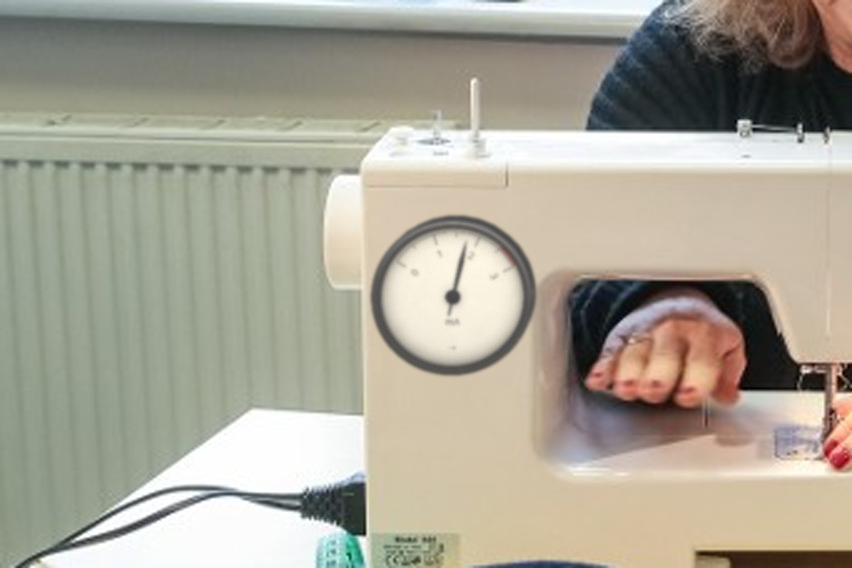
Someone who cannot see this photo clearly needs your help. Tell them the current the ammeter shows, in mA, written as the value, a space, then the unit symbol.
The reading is 1.75 mA
